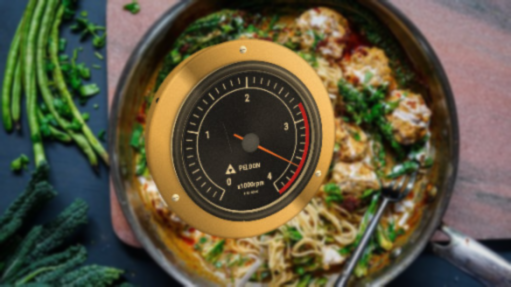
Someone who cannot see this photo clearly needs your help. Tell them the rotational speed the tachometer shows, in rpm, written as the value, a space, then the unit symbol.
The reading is 3600 rpm
